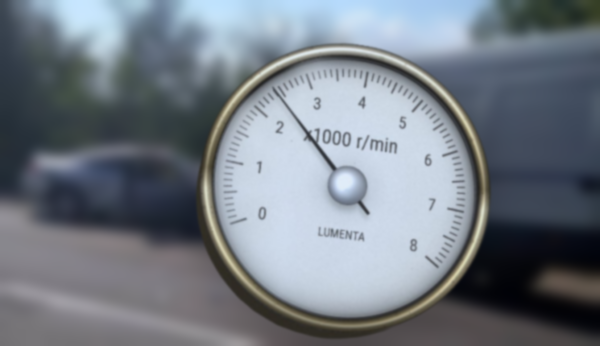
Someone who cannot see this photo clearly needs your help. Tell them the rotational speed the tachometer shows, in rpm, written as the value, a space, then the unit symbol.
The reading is 2400 rpm
